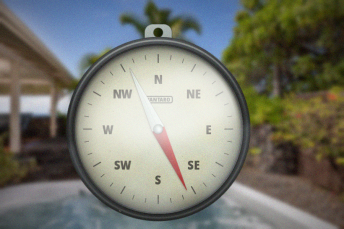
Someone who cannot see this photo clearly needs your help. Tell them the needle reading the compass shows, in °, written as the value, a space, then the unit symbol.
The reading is 155 °
